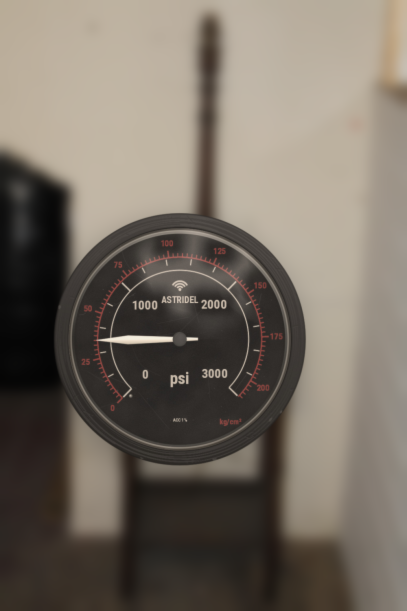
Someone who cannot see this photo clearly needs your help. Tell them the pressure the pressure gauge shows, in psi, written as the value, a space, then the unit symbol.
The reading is 500 psi
